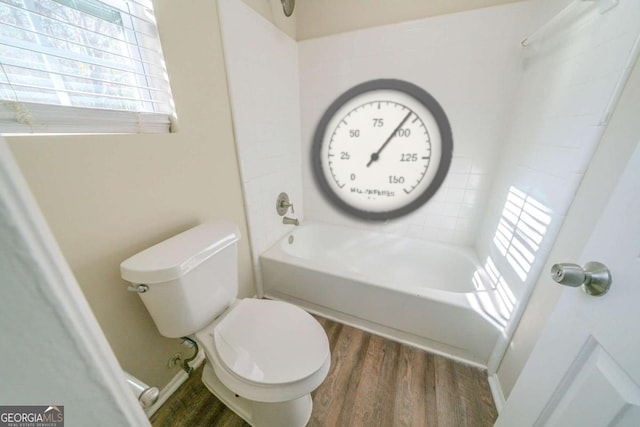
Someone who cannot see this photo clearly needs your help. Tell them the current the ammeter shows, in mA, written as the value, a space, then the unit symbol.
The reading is 95 mA
